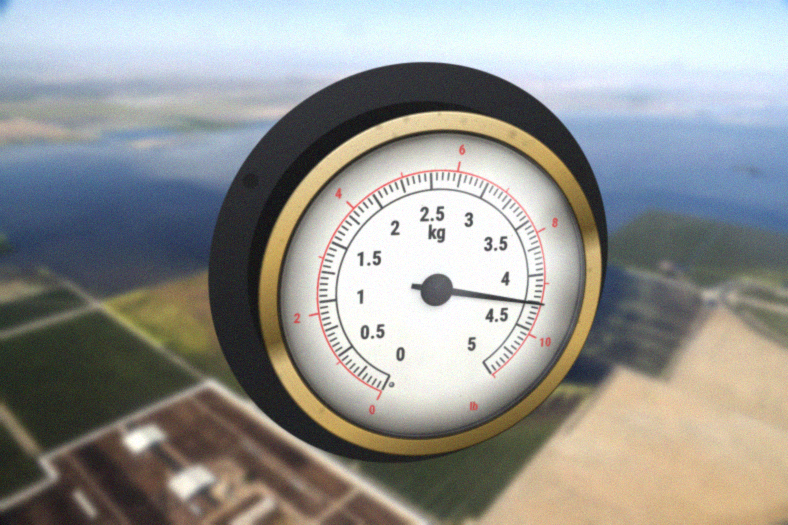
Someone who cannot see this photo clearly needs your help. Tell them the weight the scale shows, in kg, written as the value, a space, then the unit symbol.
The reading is 4.25 kg
